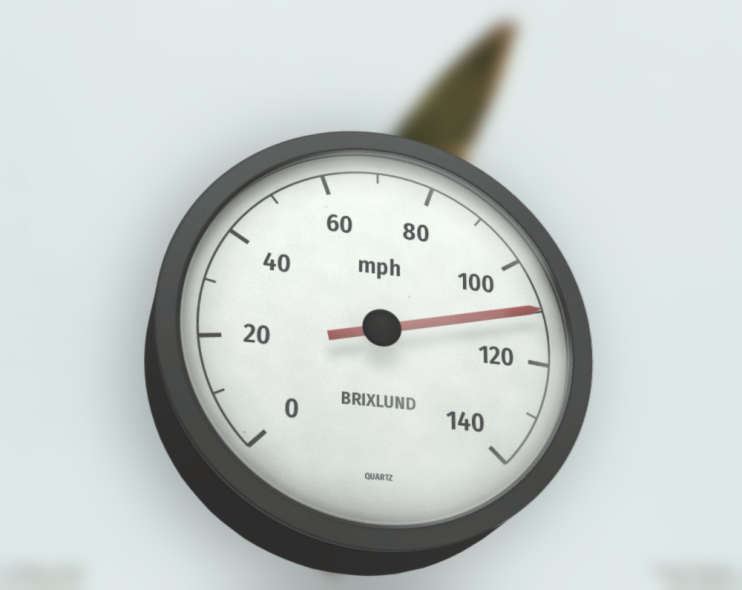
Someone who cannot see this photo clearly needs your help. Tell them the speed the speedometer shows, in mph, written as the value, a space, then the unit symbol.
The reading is 110 mph
